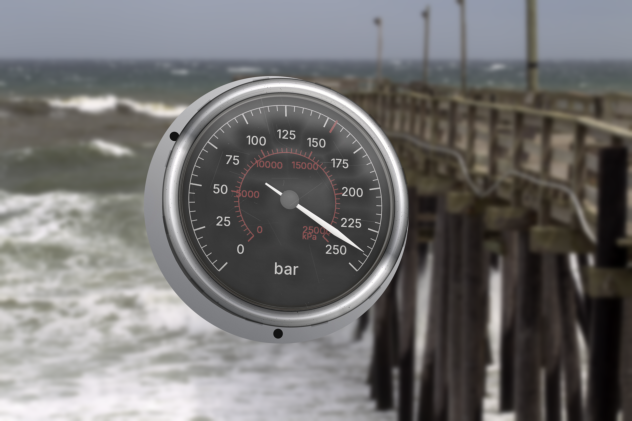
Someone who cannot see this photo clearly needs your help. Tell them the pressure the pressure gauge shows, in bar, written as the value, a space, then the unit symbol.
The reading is 240 bar
